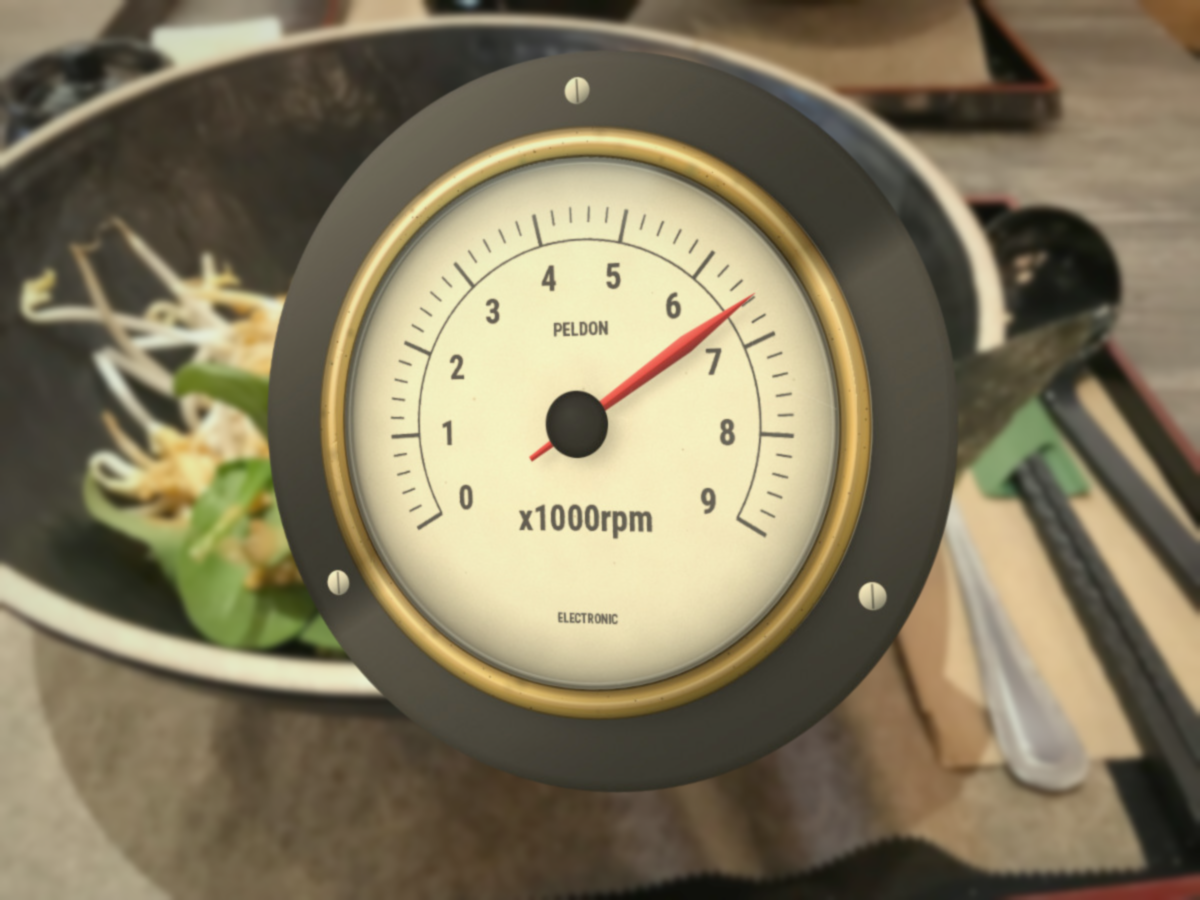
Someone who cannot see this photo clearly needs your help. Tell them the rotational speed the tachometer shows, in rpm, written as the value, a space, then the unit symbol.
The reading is 6600 rpm
